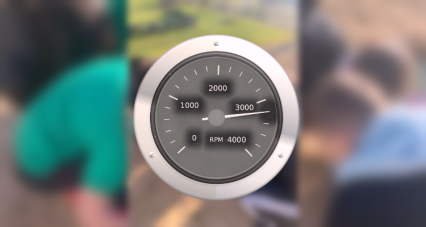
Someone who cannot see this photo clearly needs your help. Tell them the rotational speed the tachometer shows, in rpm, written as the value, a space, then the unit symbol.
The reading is 3200 rpm
